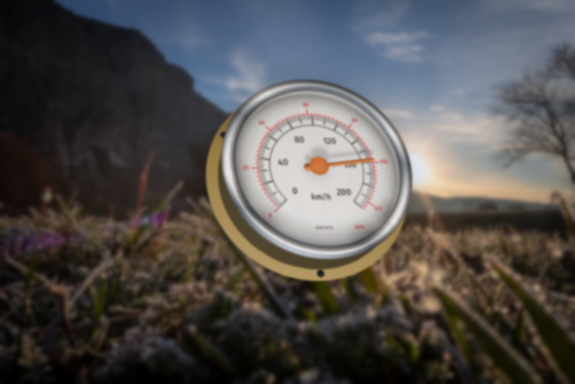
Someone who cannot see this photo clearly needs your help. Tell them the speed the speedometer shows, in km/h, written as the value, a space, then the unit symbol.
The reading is 160 km/h
